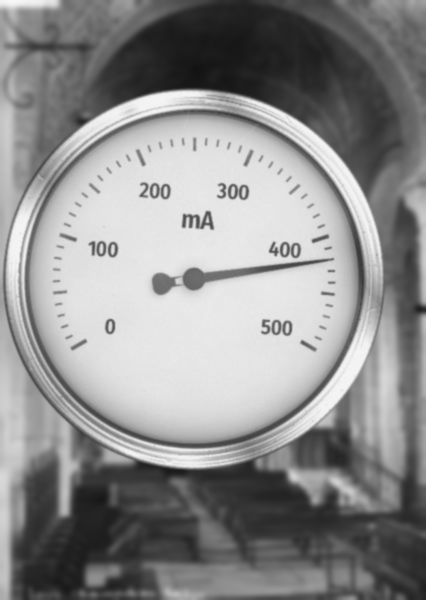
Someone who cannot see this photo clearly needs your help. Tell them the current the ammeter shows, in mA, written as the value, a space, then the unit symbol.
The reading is 420 mA
